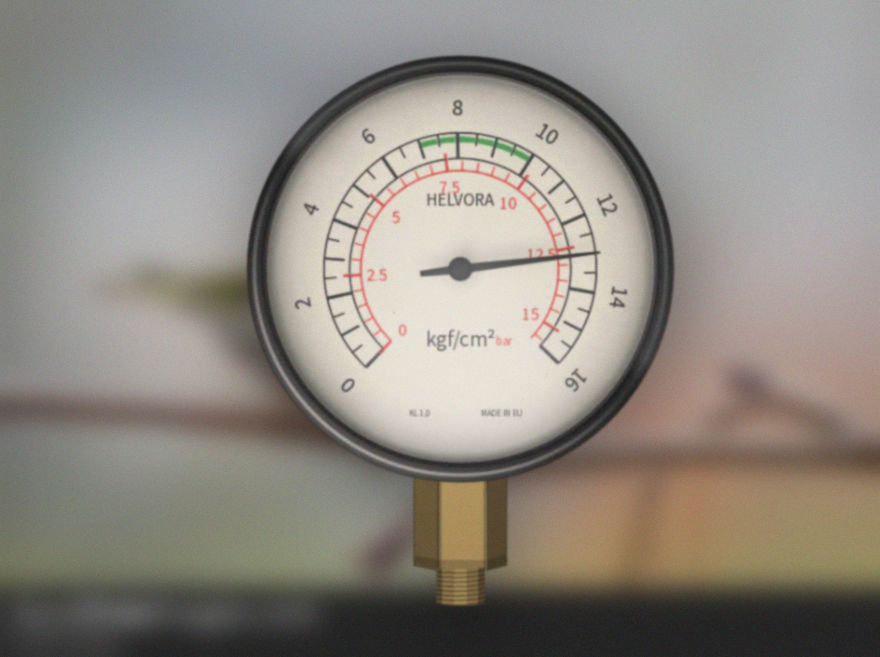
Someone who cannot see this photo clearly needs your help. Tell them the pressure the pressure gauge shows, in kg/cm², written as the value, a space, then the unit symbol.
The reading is 13 kg/cm²
